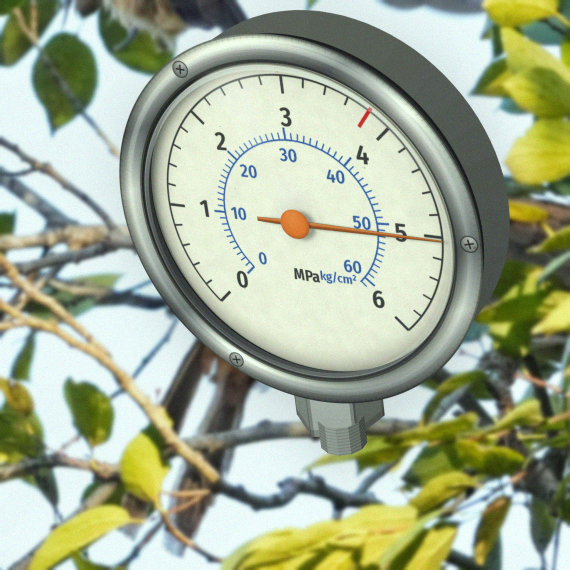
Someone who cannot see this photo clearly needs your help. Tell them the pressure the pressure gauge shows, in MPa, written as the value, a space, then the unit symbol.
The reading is 5 MPa
